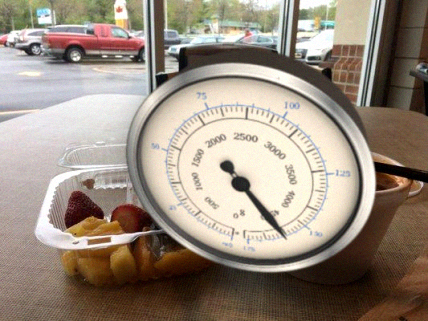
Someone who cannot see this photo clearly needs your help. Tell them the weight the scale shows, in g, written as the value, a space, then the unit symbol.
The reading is 4500 g
